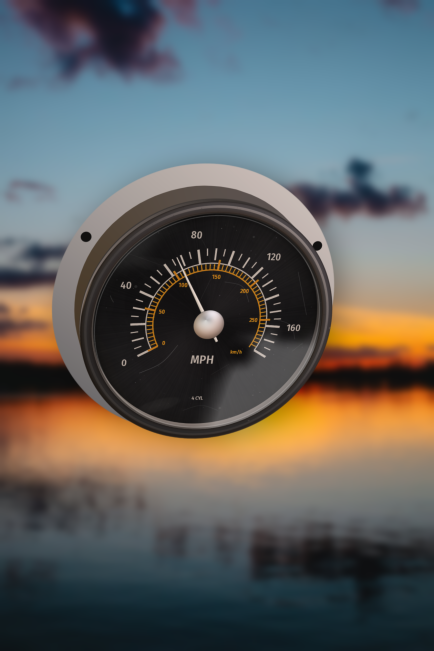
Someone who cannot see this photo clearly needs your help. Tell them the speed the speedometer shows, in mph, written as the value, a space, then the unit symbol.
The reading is 67.5 mph
